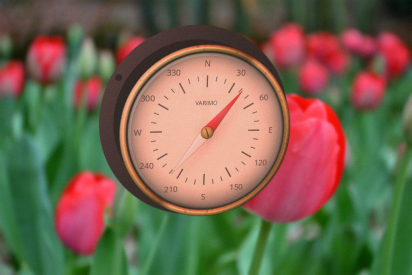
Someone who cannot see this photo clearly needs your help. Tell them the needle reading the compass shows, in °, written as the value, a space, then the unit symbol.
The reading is 40 °
